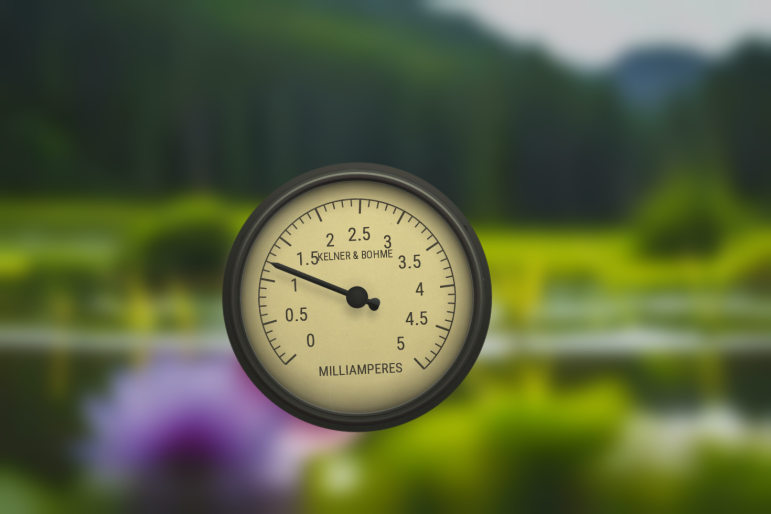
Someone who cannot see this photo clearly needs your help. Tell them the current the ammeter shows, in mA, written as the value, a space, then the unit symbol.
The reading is 1.2 mA
